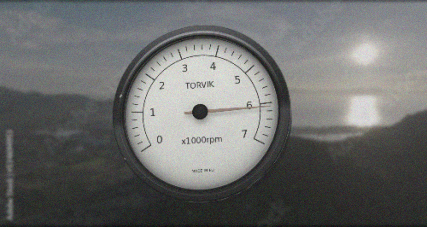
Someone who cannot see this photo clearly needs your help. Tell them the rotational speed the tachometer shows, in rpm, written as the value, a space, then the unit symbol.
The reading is 6100 rpm
